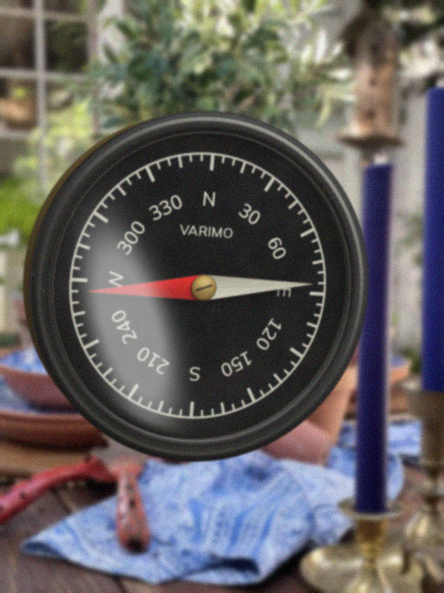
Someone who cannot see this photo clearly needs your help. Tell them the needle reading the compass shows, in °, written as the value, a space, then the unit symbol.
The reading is 265 °
